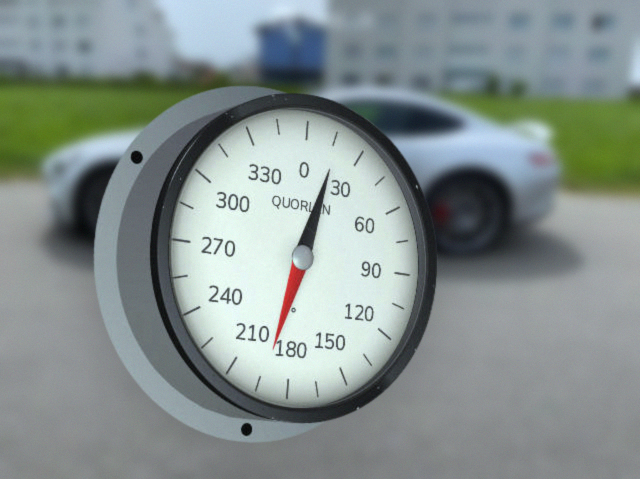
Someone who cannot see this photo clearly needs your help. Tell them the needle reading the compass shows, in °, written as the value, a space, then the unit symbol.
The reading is 195 °
